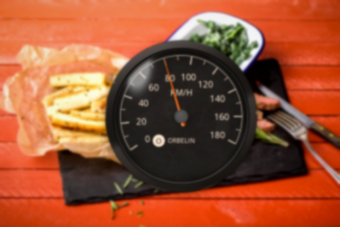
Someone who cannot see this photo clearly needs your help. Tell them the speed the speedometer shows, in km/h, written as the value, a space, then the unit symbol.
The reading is 80 km/h
